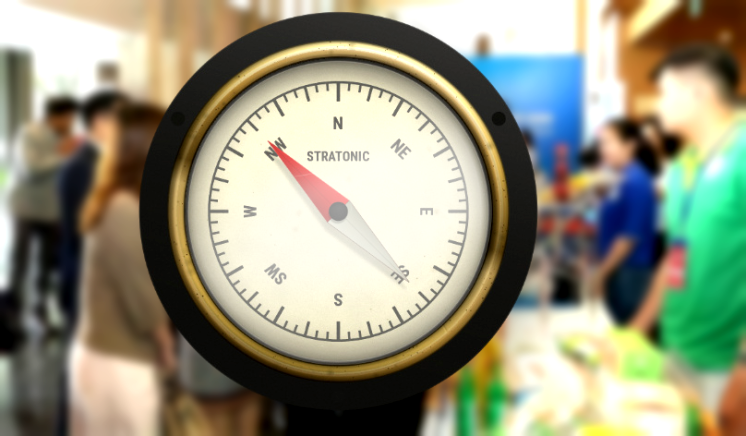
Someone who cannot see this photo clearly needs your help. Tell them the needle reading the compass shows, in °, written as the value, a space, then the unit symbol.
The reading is 315 °
